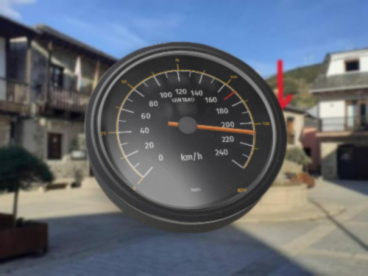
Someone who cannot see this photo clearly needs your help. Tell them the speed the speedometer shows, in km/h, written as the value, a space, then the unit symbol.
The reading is 210 km/h
